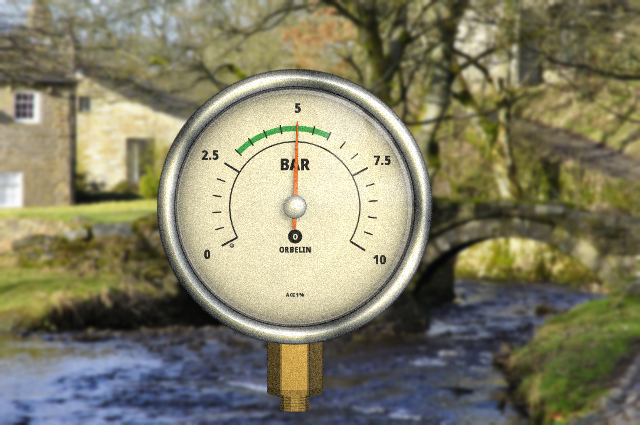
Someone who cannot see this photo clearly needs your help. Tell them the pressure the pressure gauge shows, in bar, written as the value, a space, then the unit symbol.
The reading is 5 bar
